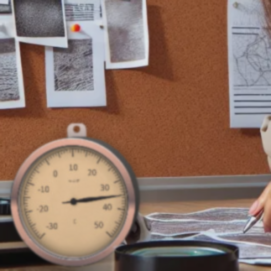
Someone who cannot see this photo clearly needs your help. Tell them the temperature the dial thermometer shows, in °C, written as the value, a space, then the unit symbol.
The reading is 35 °C
